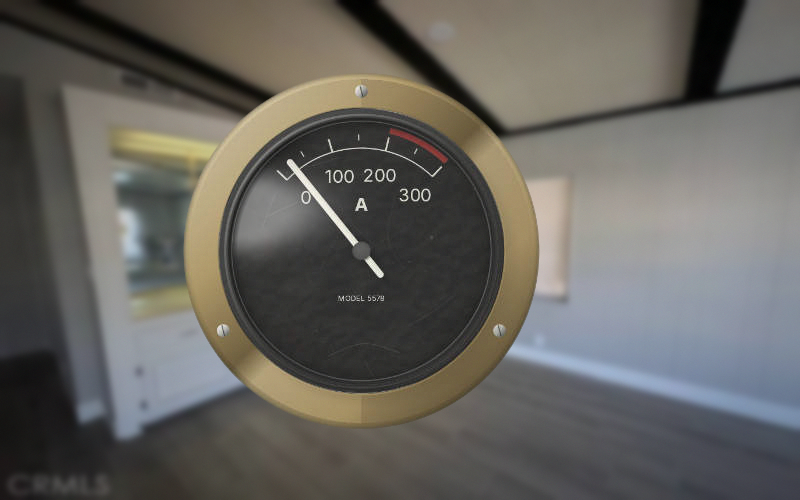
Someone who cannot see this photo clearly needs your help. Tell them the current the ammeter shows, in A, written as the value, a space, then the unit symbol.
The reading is 25 A
